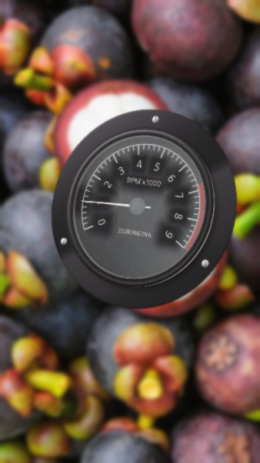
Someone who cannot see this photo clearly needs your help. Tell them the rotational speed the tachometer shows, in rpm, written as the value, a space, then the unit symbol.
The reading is 1000 rpm
